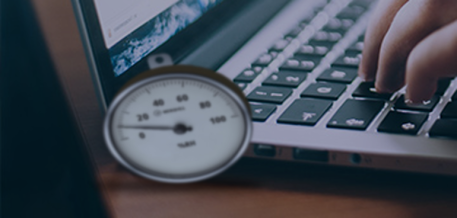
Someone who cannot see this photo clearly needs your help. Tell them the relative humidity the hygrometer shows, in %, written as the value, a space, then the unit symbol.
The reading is 10 %
